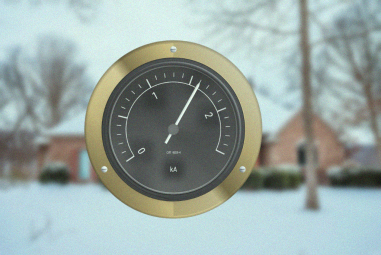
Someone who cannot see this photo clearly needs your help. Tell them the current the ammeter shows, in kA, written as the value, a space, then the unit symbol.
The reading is 1.6 kA
